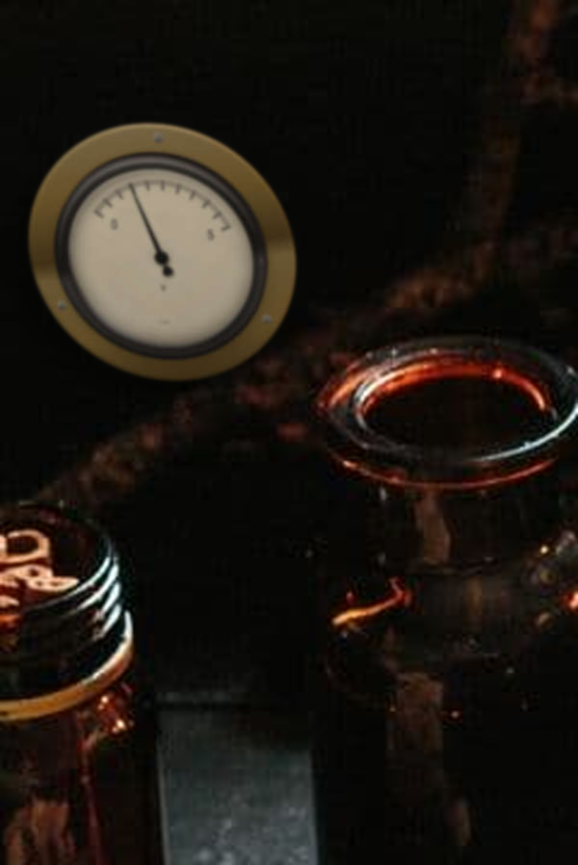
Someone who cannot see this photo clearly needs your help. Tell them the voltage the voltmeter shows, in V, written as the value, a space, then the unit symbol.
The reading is 1.5 V
